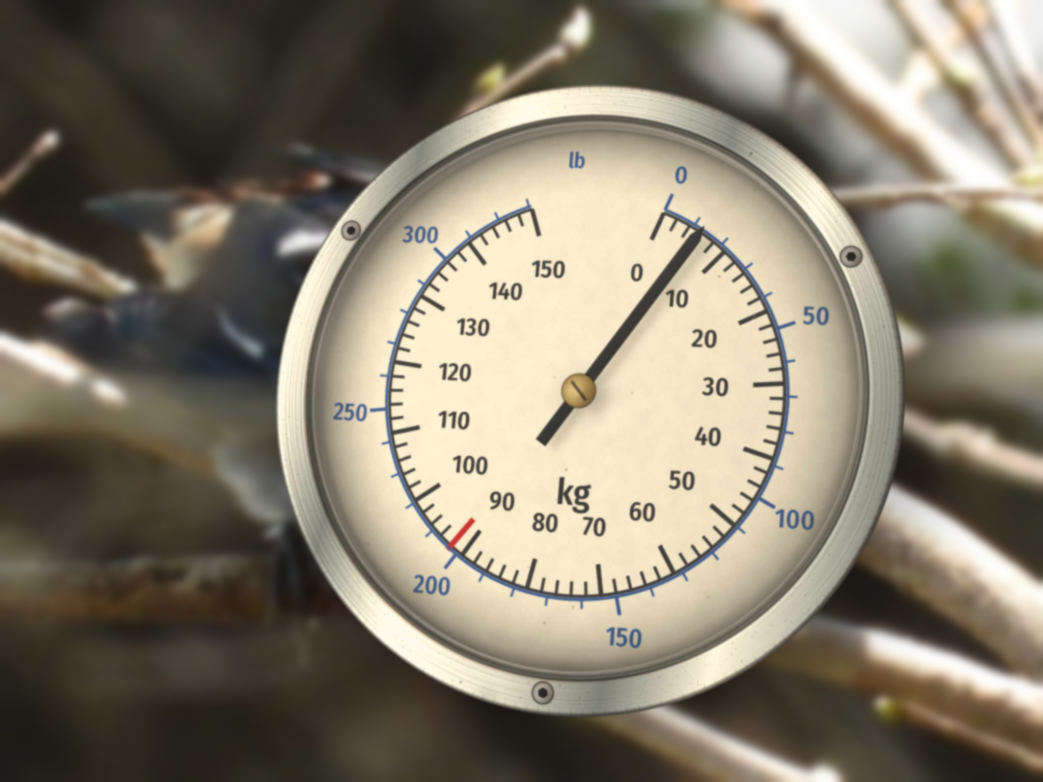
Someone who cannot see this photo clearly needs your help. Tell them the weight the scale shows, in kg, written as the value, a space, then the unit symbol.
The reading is 6 kg
